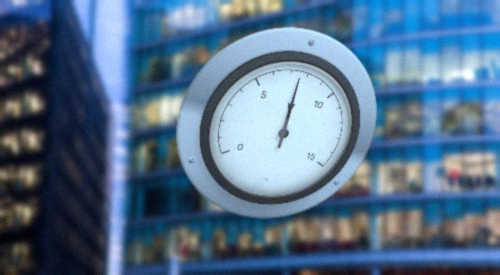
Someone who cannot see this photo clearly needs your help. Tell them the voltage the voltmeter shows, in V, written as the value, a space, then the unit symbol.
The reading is 7.5 V
